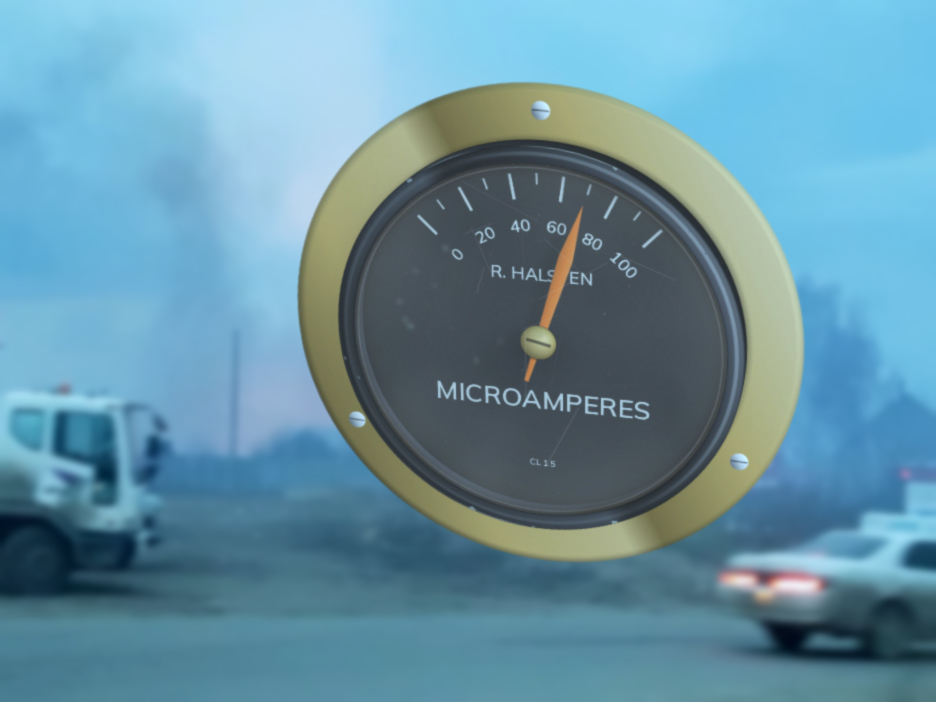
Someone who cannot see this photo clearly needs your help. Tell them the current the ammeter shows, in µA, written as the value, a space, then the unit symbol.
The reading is 70 µA
